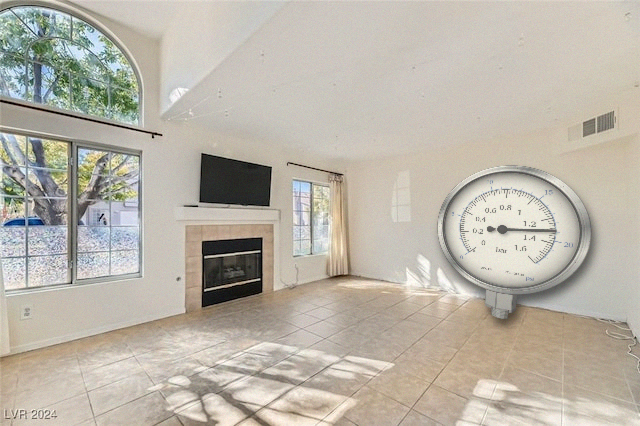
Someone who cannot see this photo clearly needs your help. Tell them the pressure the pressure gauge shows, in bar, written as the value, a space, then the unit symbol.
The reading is 1.3 bar
